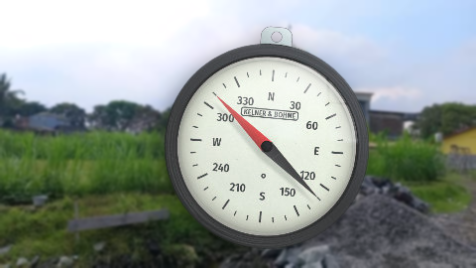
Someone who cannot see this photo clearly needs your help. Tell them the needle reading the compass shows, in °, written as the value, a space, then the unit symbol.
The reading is 310 °
